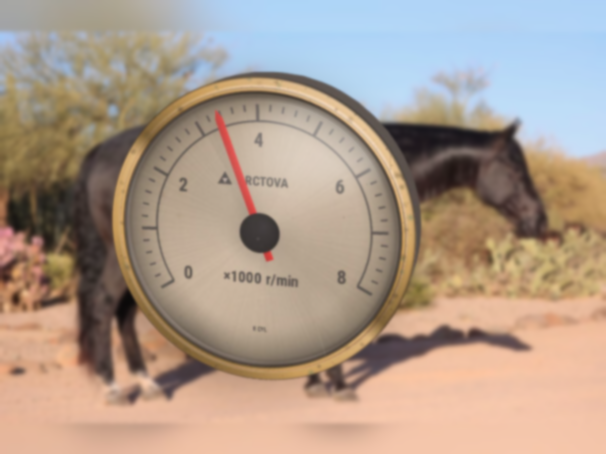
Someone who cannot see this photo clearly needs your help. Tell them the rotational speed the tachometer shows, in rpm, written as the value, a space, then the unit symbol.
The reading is 3400 rpm
